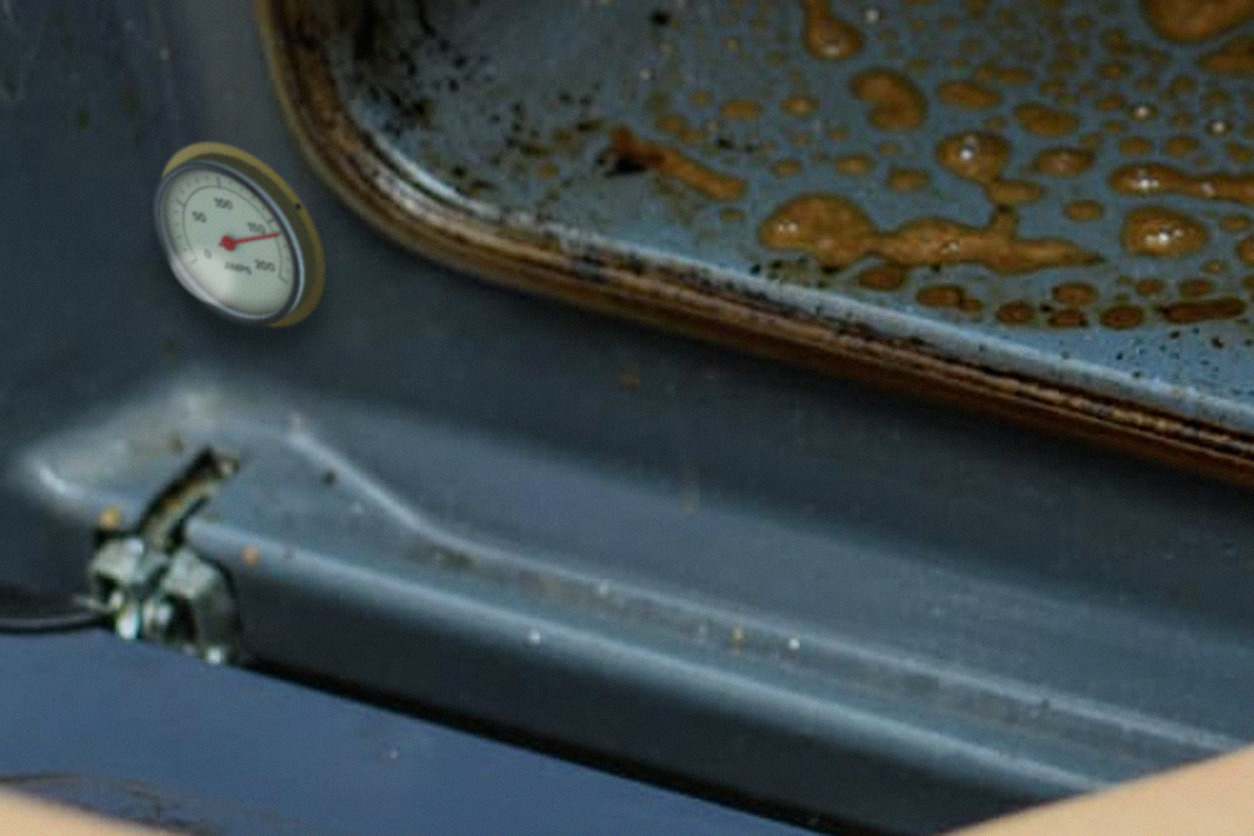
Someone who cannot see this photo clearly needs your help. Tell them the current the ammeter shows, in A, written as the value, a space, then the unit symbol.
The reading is 160 A
